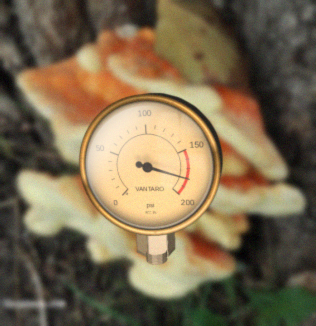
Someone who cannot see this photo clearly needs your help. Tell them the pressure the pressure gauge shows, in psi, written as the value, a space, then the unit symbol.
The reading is 180 psi
